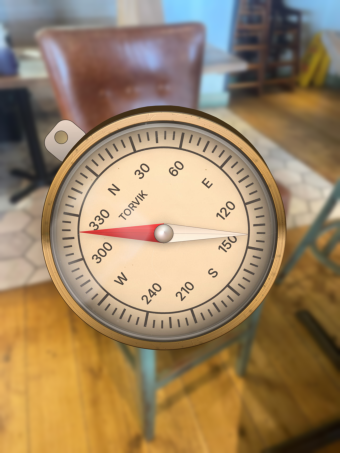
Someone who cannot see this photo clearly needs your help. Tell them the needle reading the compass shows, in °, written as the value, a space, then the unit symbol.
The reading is 320 °
